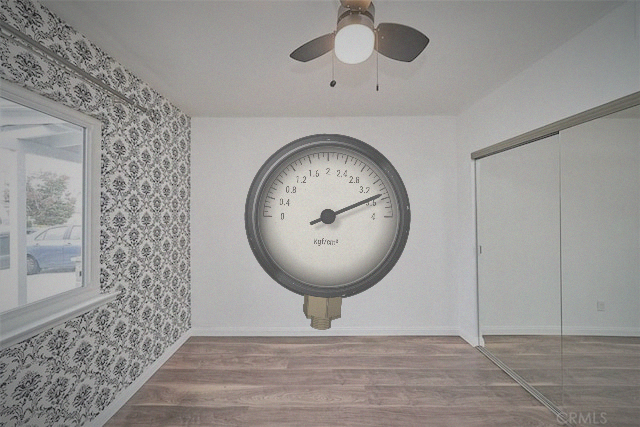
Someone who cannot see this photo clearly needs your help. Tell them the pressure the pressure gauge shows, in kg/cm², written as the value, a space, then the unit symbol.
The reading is 3.5 kg/cm²
